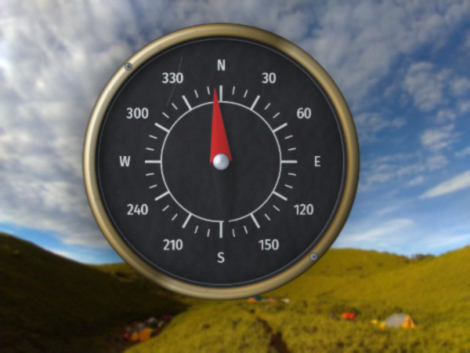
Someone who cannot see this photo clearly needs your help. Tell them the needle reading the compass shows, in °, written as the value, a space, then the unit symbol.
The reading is 355 °
